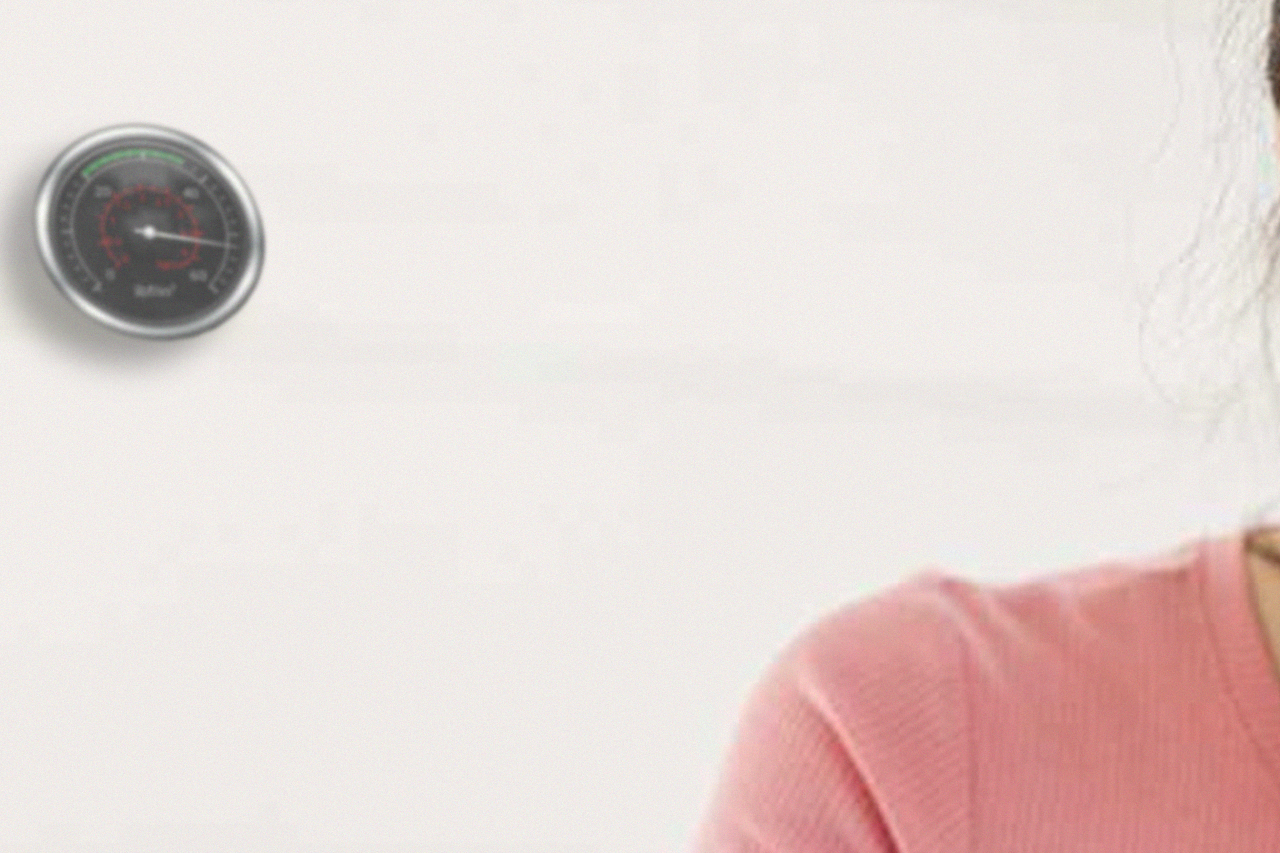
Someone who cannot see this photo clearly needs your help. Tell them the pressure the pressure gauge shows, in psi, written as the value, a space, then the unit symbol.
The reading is 52 psi
